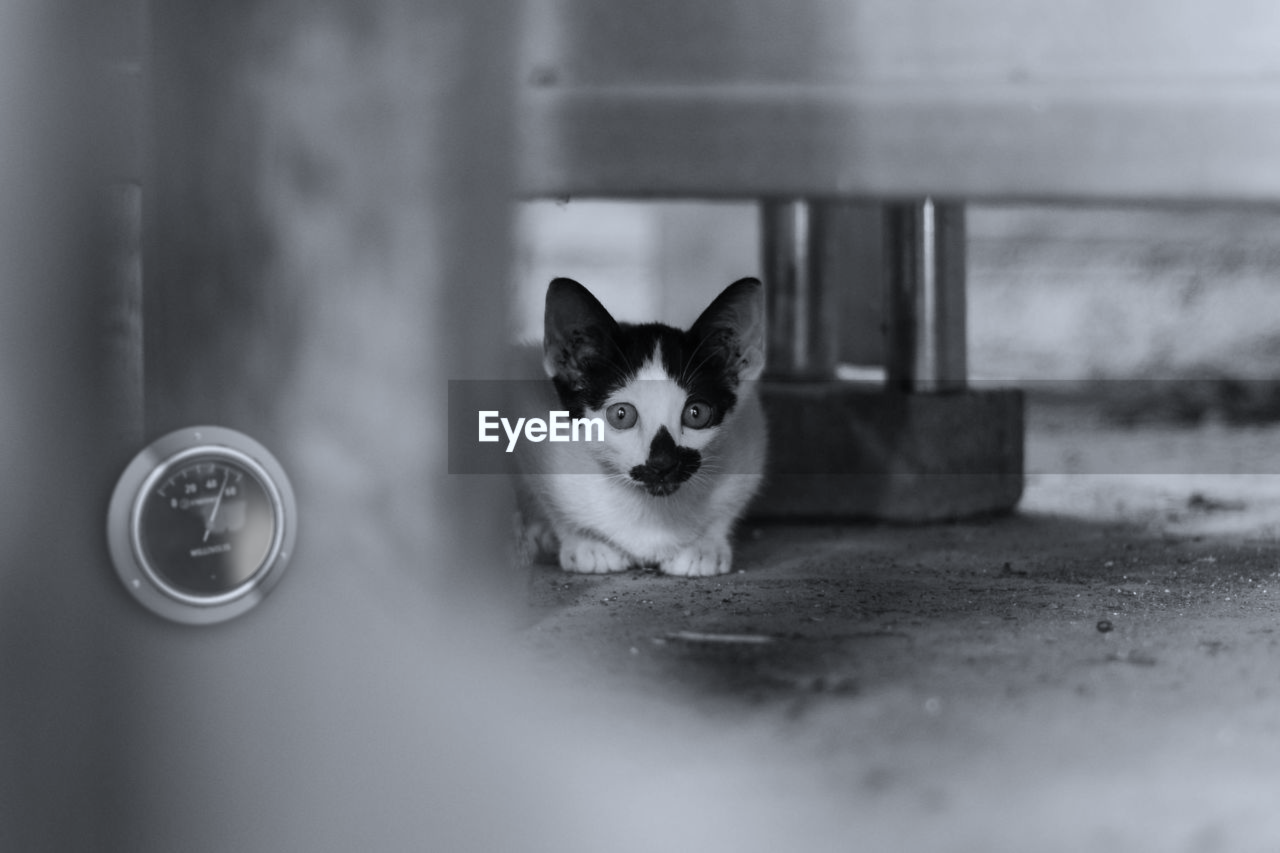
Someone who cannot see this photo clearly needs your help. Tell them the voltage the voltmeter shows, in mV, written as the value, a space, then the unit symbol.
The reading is 50 mV
